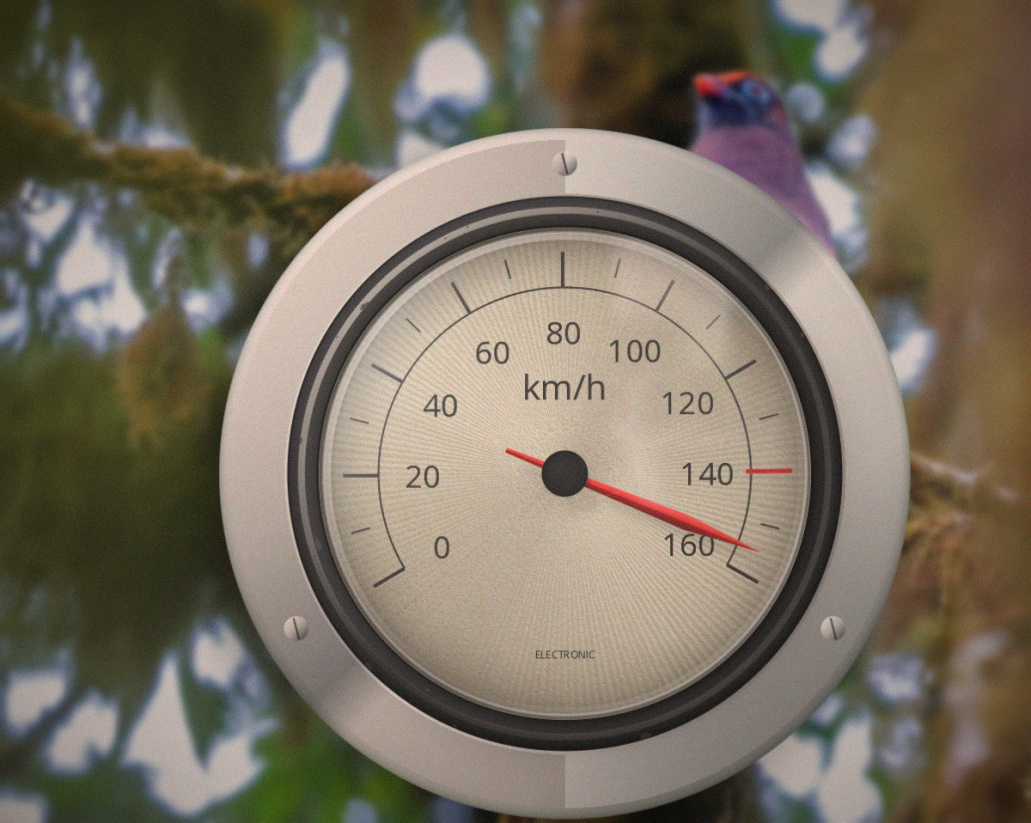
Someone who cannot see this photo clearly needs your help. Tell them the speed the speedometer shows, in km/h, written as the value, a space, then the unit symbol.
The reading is 155 km/h
